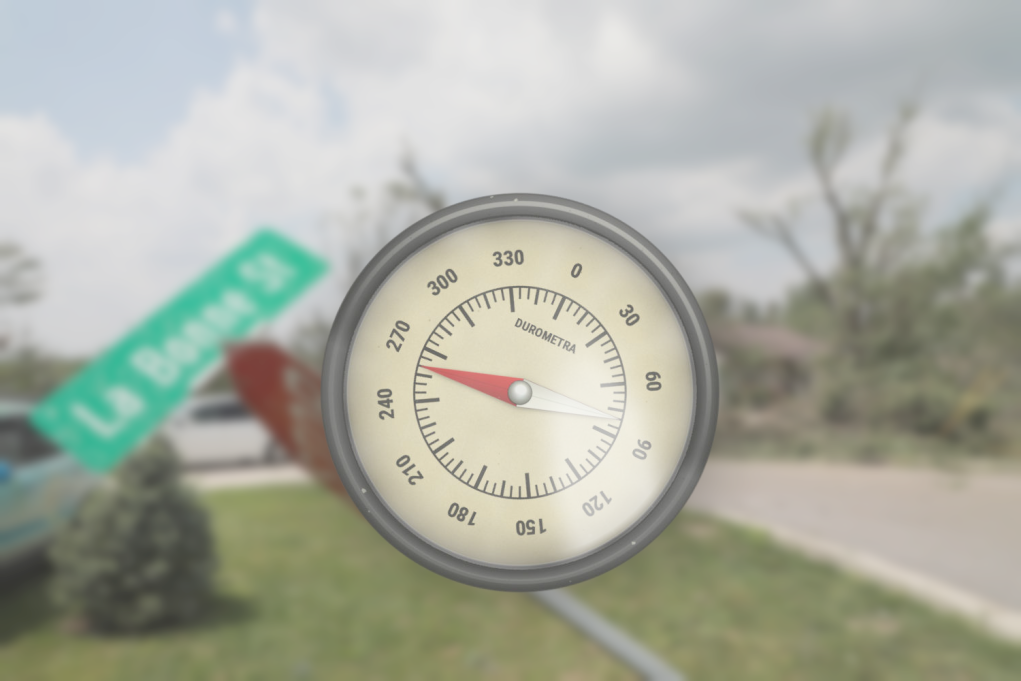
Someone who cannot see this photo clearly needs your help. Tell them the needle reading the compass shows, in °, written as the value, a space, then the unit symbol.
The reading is 260 °
